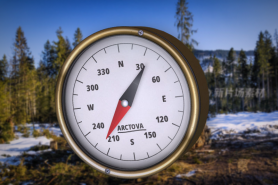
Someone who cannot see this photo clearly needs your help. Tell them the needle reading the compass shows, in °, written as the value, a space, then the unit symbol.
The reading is 217.5 °
